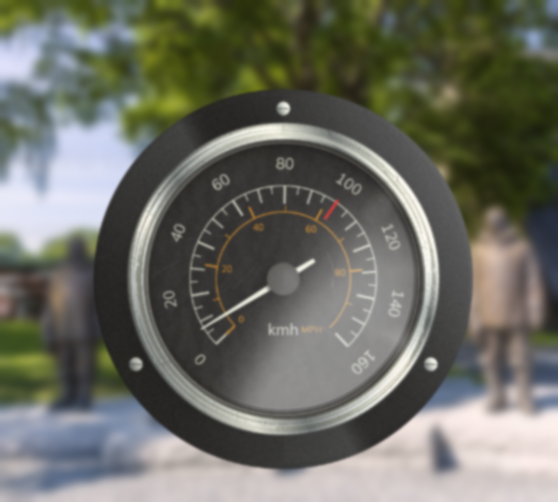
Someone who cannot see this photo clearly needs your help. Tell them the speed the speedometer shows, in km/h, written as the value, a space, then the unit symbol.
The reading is 7.5 km/h
